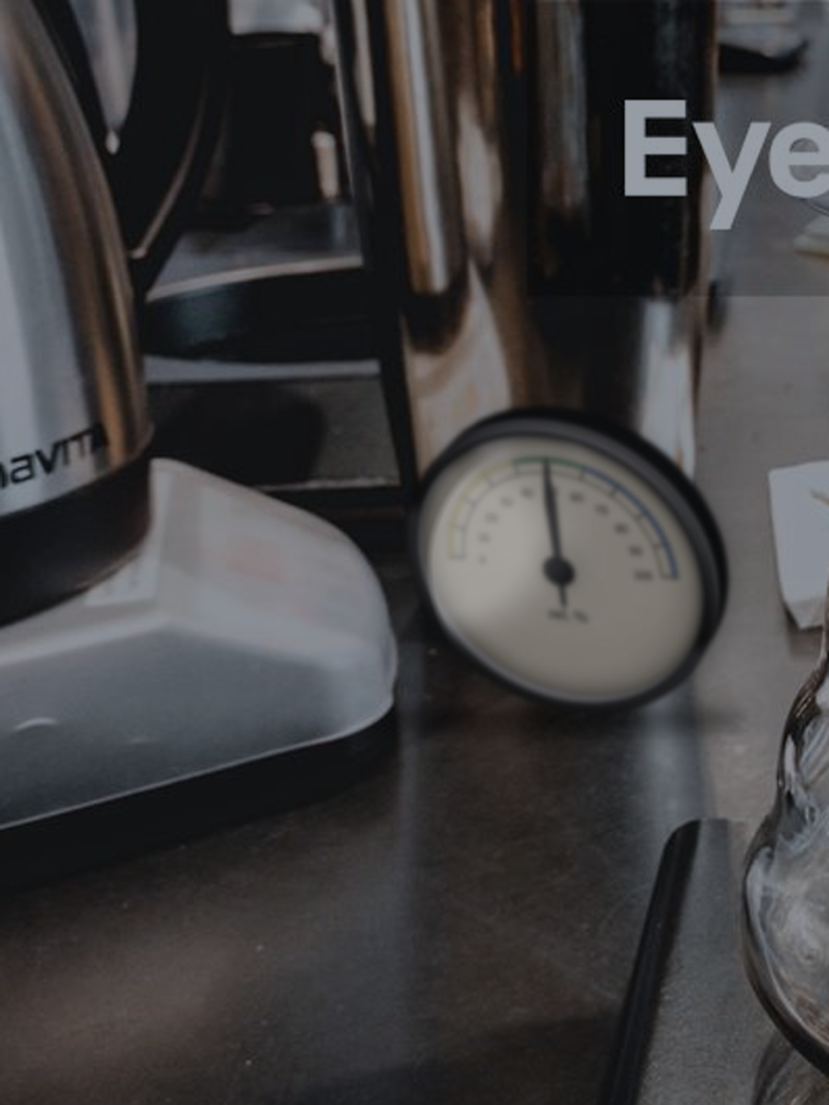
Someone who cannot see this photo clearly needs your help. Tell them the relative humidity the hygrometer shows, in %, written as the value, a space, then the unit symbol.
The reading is 50 %
